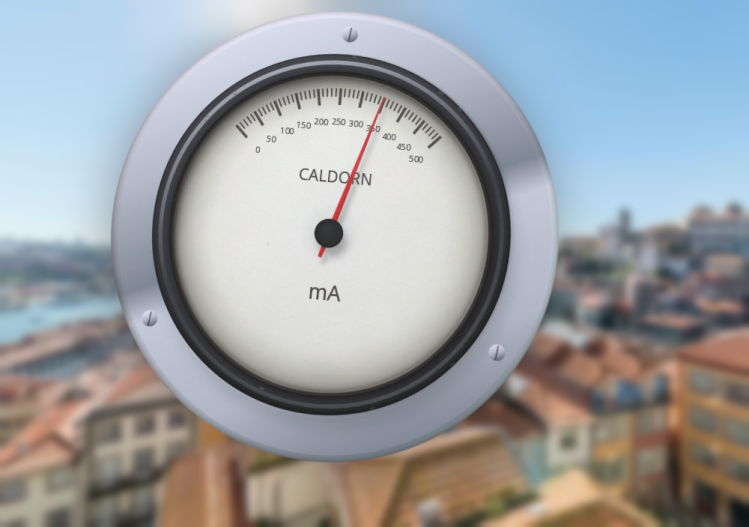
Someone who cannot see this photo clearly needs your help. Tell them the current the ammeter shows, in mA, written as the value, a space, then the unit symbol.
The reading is 350 mA
